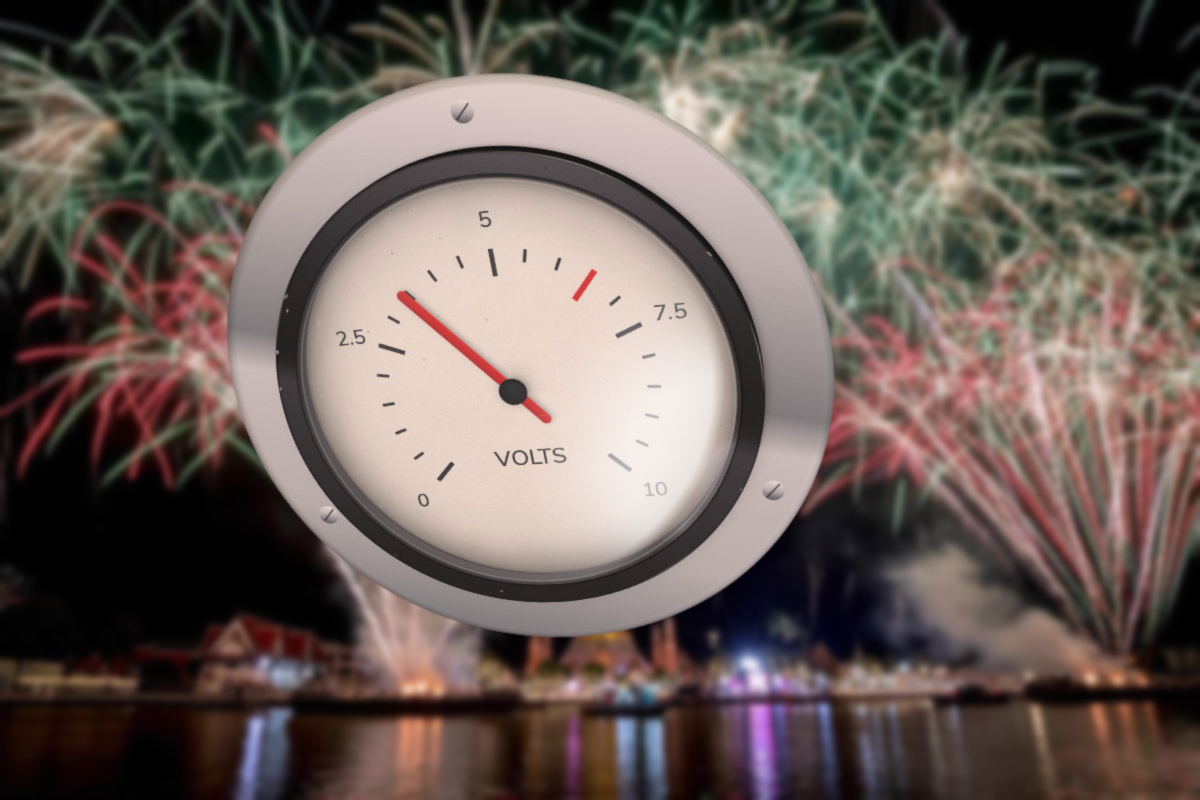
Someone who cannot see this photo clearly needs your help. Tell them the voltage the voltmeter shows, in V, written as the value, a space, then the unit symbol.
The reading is 3.5 V
